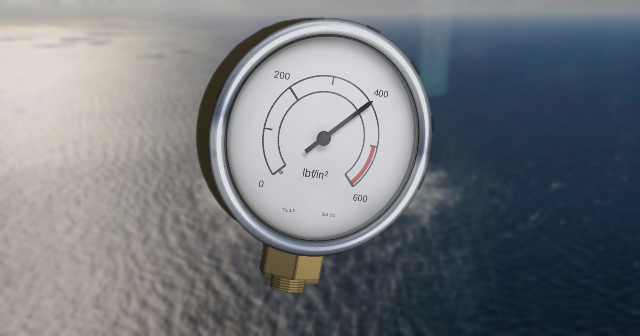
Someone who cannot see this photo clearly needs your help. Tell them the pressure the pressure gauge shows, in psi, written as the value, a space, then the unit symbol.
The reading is 400 psi
